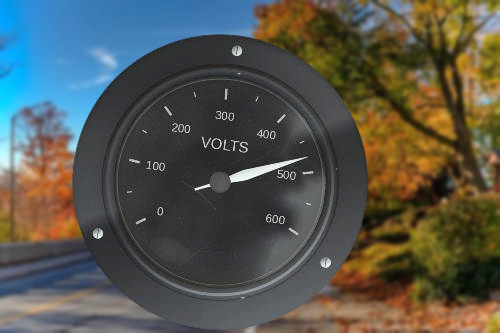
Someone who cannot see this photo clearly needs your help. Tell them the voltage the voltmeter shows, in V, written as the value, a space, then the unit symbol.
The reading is 475 V
